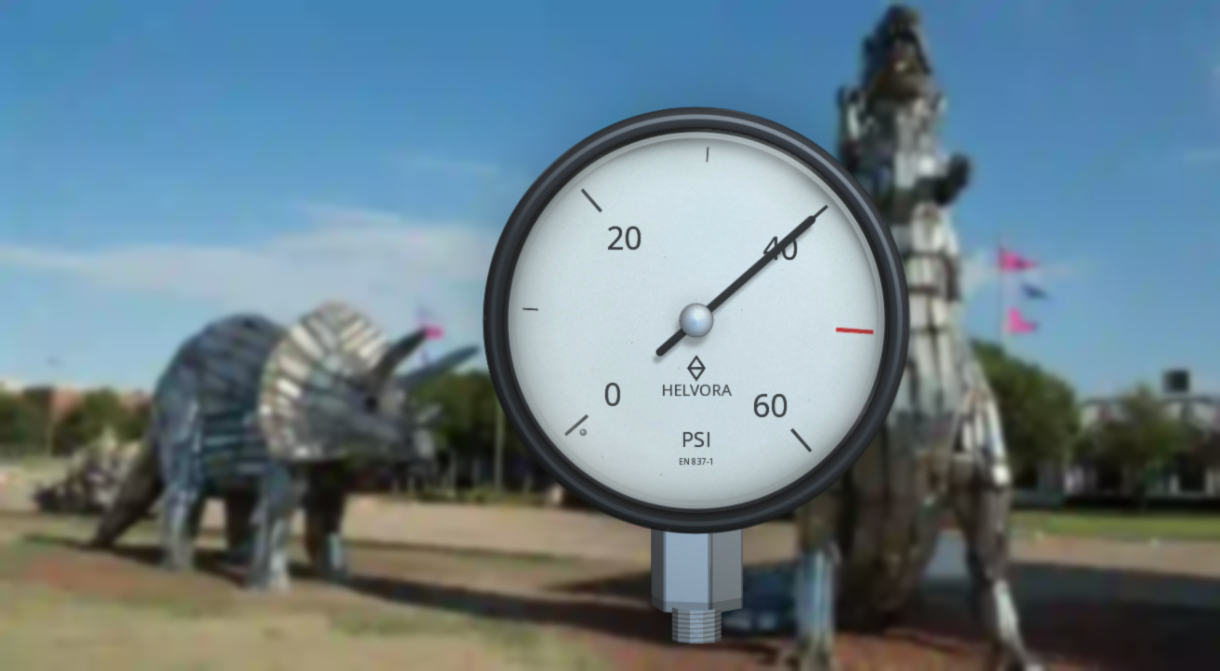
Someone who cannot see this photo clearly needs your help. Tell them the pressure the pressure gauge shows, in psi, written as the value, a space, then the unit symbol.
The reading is 40 psi
